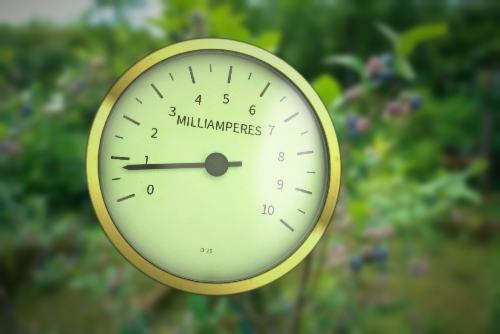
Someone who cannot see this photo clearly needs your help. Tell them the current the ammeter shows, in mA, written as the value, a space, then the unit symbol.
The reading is 0.75 mA
